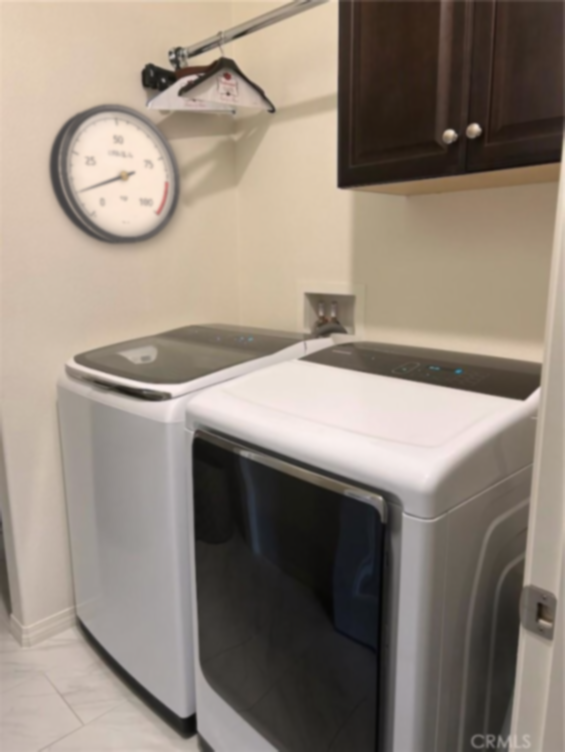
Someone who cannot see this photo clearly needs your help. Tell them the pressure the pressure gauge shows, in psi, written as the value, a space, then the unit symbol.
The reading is 10 psi
